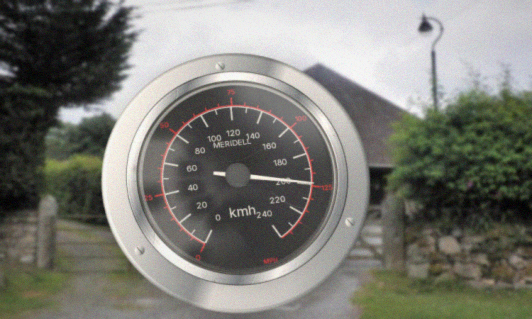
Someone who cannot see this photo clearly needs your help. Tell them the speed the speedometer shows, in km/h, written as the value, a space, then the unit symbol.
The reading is 200 km/h
